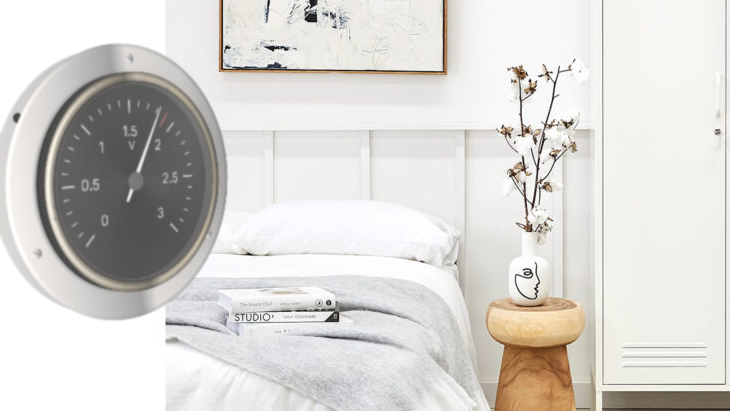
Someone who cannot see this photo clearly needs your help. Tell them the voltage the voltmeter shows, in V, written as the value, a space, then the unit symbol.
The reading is 1.8 V
